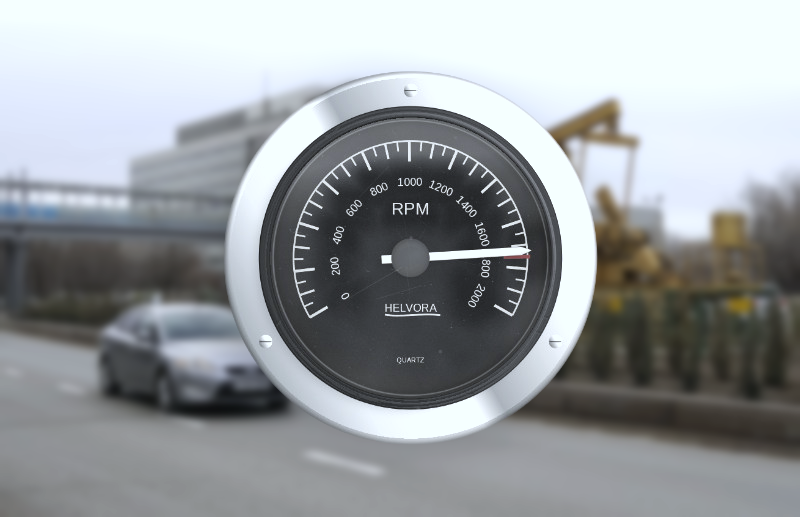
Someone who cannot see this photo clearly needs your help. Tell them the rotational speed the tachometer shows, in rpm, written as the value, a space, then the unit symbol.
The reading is 1725 rpm
